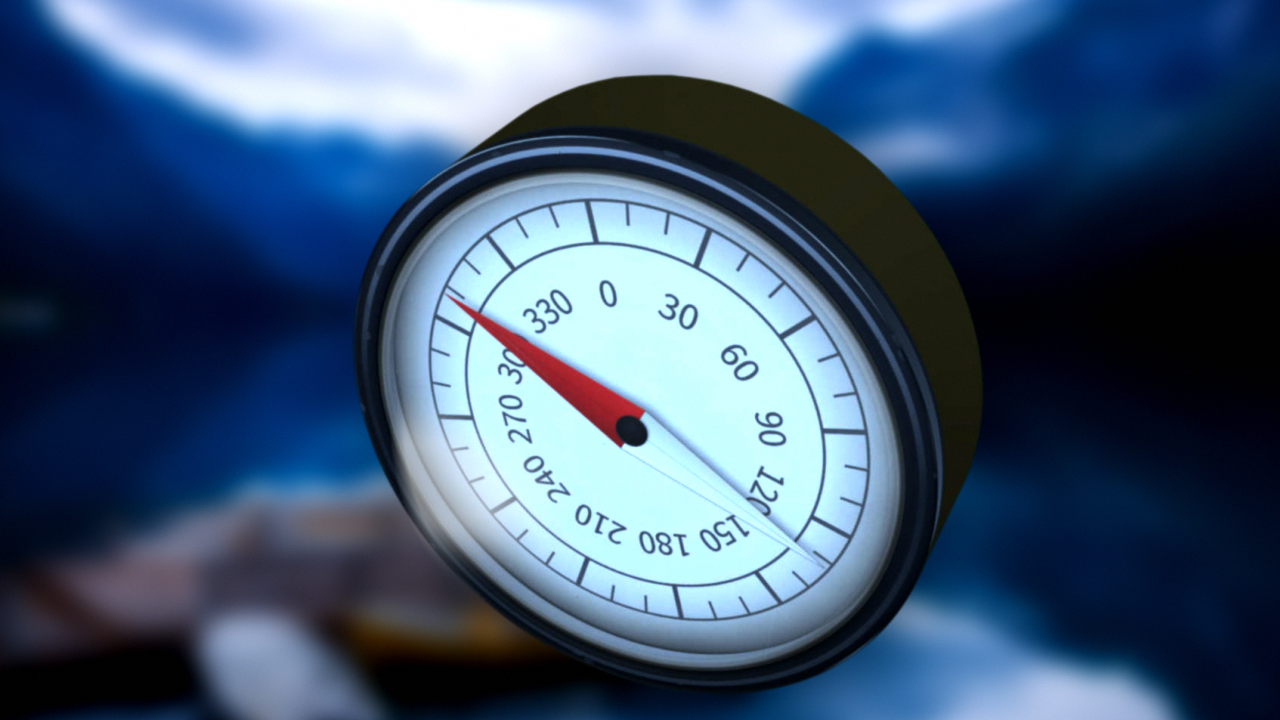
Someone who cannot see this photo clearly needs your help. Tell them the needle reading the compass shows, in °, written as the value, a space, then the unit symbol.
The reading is 310 °
